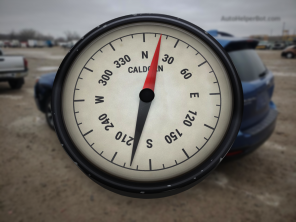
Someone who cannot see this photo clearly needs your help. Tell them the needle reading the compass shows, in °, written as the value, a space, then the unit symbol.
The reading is 15 °
